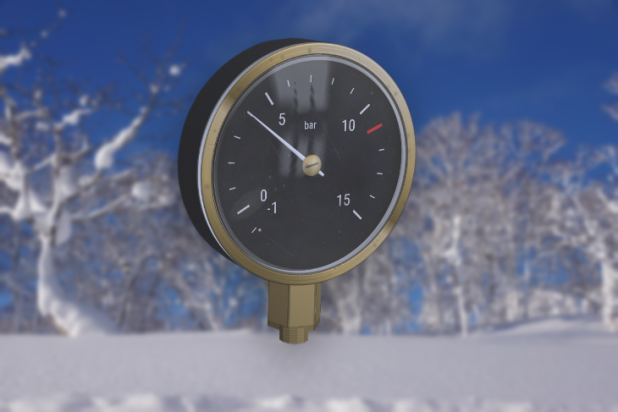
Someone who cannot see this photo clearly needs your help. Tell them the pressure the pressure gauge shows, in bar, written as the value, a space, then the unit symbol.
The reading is 4 bar
